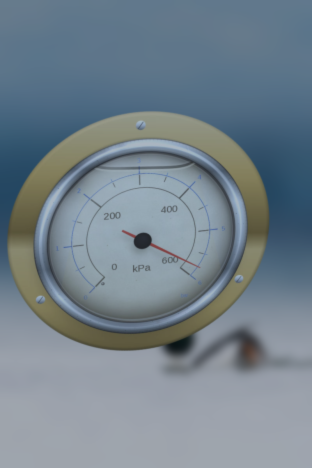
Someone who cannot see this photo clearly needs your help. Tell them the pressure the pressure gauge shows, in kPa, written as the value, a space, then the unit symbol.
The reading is 575 kPa
